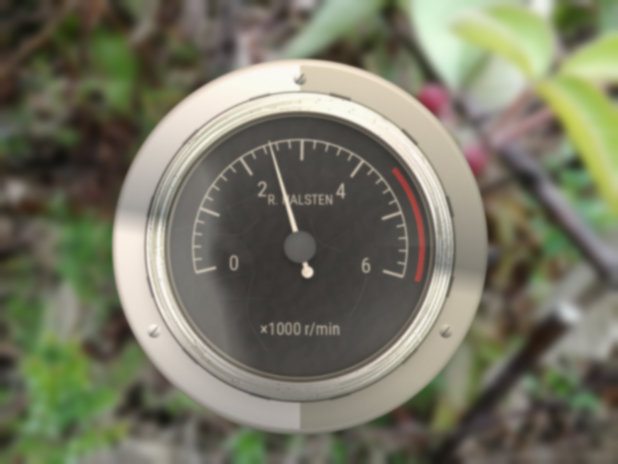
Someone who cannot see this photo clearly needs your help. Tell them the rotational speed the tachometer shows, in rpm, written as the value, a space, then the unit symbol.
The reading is 2500 rpm
